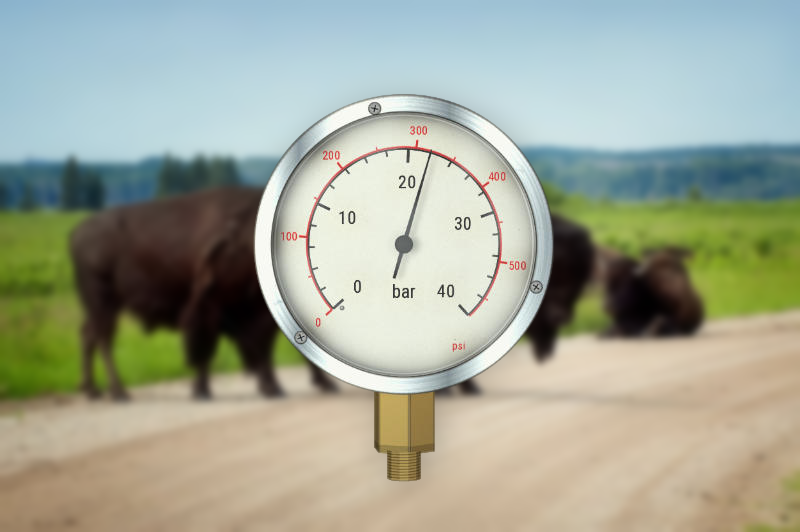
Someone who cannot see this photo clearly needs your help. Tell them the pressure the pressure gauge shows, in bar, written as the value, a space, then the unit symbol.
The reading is 22 bar
